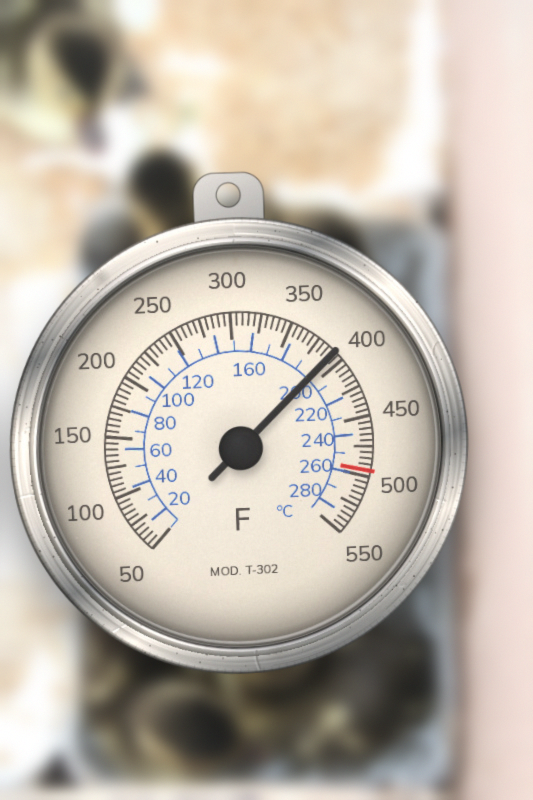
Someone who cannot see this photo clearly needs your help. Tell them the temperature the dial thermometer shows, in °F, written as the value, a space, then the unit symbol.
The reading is 390 °F
